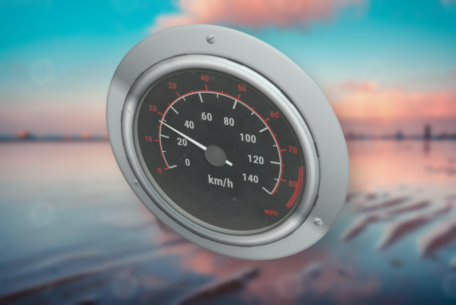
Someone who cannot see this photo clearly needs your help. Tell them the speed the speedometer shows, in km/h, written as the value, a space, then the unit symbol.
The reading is 30 km/h
